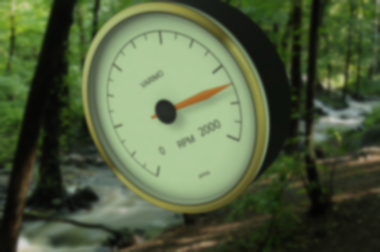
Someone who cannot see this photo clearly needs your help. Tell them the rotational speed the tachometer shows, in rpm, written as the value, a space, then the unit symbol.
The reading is 1700 rpm
